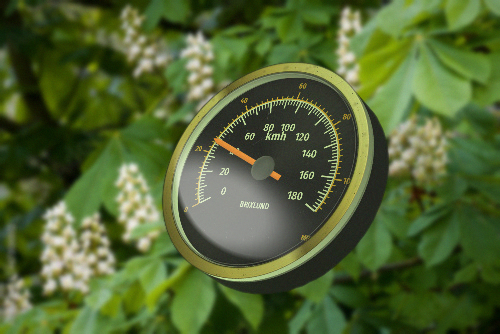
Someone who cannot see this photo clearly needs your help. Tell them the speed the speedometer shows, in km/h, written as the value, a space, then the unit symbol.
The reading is 40 km/h
